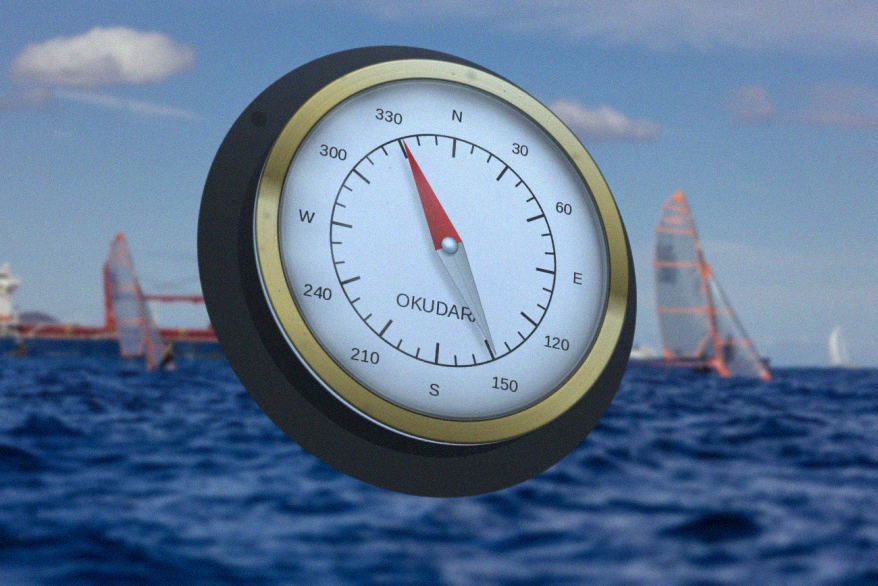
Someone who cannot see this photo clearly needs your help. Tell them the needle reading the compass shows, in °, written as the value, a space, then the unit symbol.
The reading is 330 °
